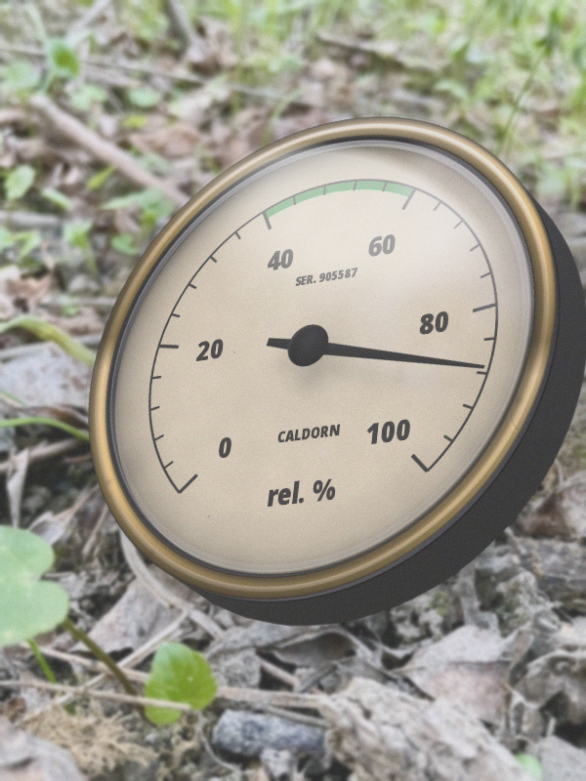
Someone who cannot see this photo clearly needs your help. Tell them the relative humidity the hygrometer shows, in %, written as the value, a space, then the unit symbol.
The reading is 88 %
